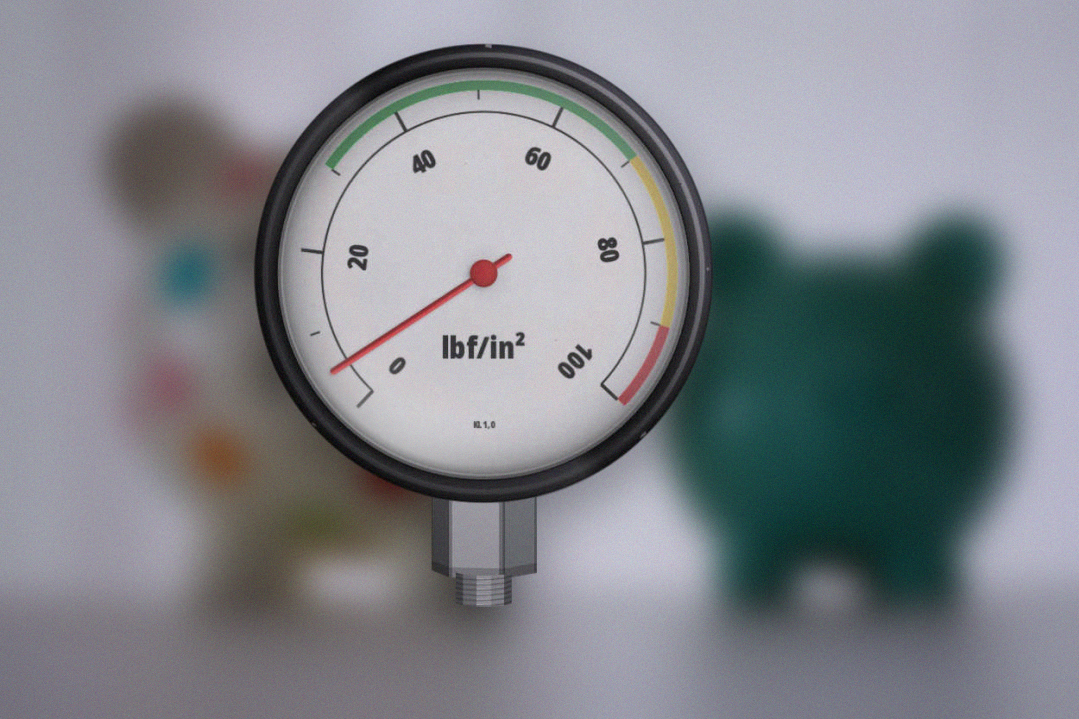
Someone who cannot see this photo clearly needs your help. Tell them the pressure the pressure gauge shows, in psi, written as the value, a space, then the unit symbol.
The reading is 5 psi
